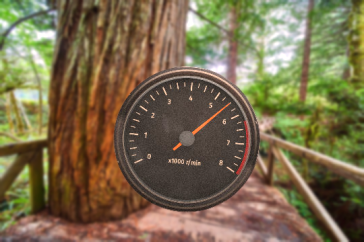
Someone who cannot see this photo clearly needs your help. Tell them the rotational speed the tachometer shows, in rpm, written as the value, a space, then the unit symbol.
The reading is 5500 rpm
